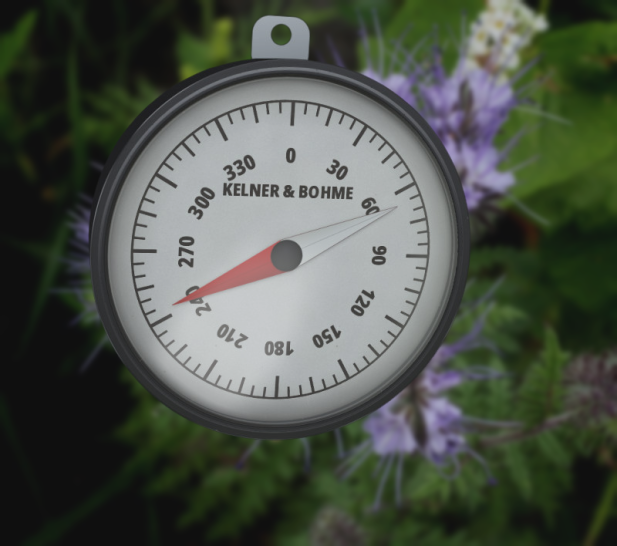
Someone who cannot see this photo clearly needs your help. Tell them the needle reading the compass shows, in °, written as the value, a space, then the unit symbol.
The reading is 245 °
